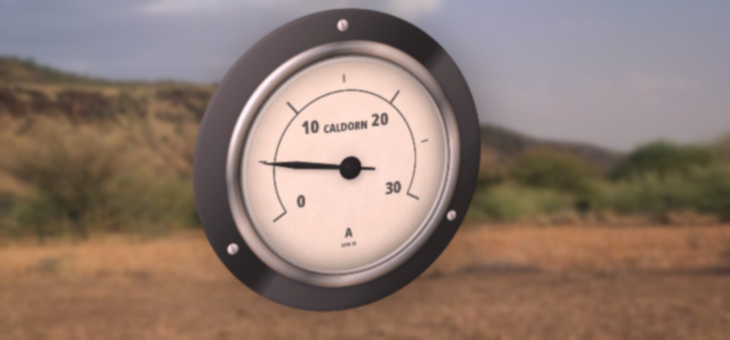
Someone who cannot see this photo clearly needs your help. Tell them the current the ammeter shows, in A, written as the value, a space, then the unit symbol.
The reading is 5 A
